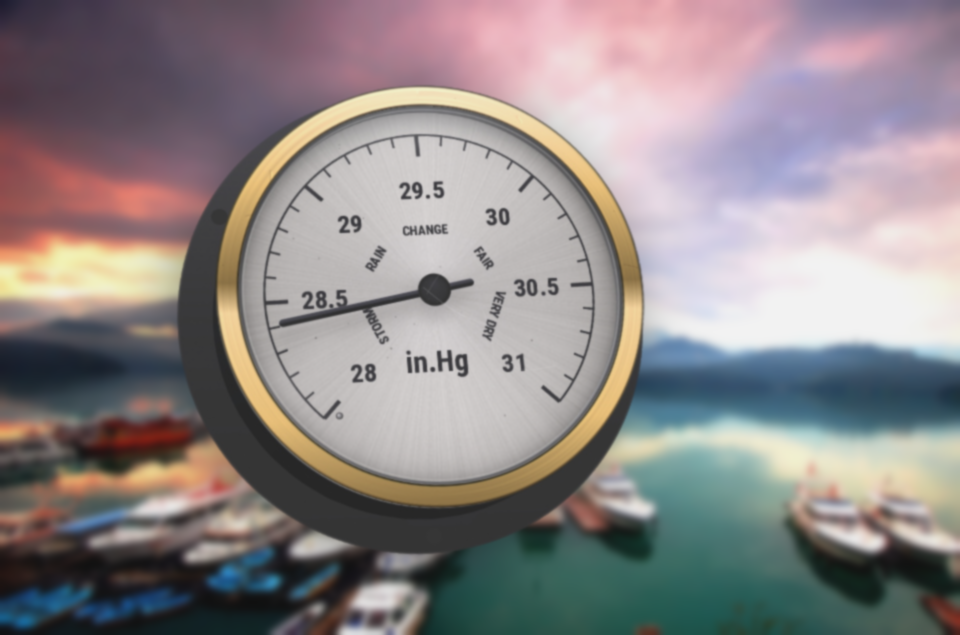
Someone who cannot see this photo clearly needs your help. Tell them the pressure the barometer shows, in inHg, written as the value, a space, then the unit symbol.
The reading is 28.4 inHg
